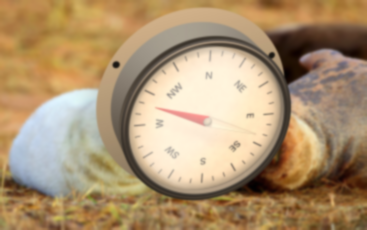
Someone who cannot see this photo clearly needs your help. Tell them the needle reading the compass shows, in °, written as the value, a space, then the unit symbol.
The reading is 290 °
